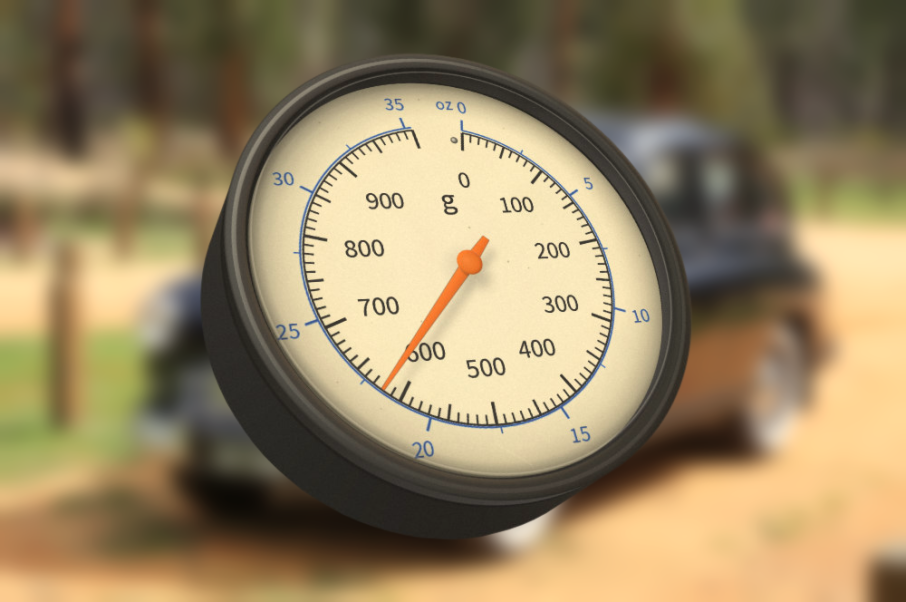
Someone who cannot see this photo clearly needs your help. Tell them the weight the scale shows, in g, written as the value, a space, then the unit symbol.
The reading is 620 g
